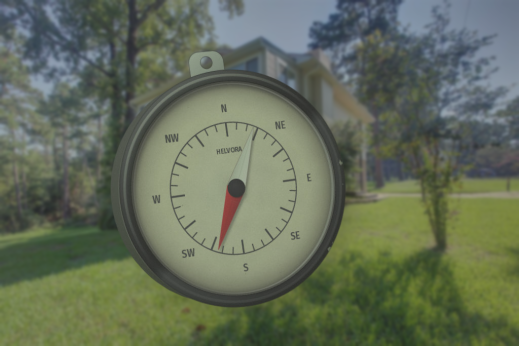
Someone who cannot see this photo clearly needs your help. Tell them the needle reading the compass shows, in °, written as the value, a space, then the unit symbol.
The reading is 205 °
